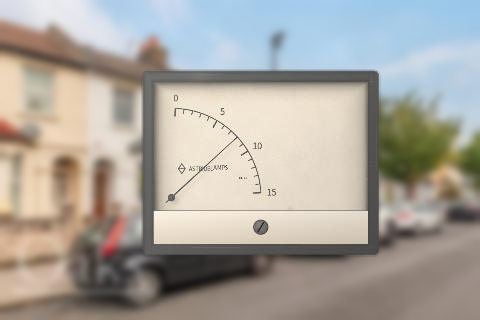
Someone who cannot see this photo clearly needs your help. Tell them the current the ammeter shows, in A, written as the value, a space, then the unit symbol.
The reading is 8 A
